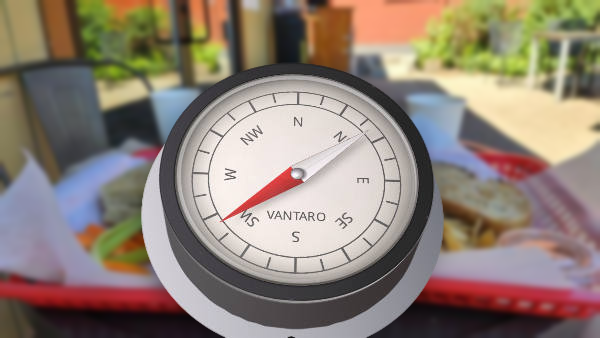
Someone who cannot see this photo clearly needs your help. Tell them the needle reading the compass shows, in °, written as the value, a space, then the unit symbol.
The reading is 232.5 °
